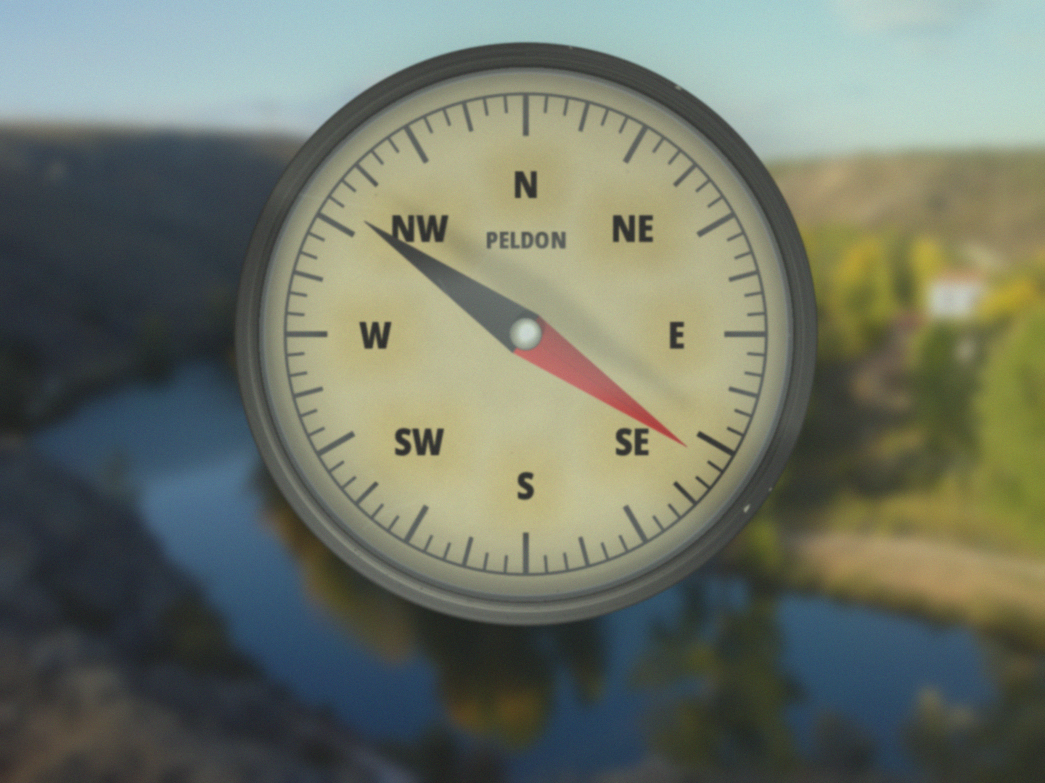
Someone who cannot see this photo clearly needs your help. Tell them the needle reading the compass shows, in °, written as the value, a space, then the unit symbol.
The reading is 125 °
